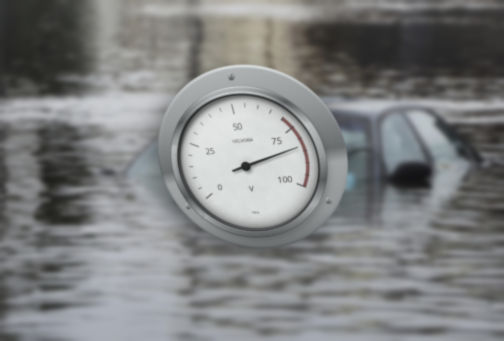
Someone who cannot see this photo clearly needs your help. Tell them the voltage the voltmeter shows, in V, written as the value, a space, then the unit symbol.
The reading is 82.5 V
